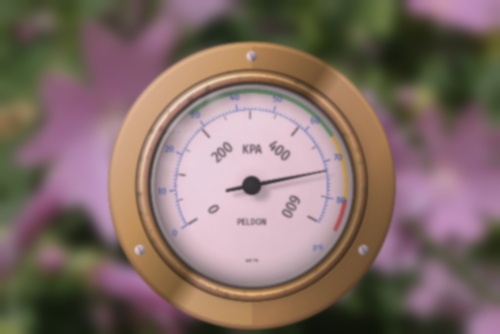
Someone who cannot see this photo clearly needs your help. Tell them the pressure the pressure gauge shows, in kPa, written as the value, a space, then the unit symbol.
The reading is 500 kPa
